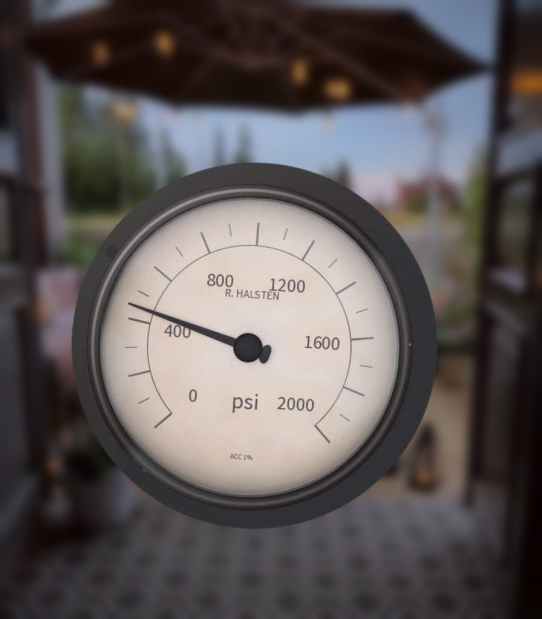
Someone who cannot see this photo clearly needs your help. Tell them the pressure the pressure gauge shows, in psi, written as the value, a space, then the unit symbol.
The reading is 450 psi
